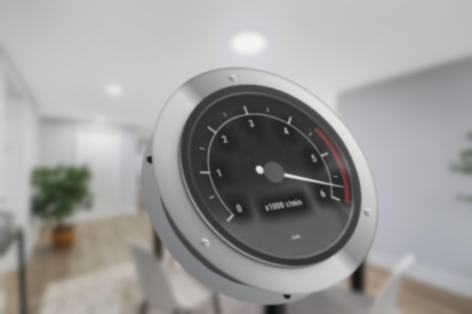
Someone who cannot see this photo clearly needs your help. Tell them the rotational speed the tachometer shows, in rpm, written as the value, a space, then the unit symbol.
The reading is 5750 rpm
